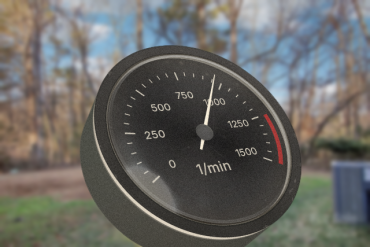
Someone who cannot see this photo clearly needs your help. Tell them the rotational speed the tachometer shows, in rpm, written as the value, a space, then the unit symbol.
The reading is 950 rpm
